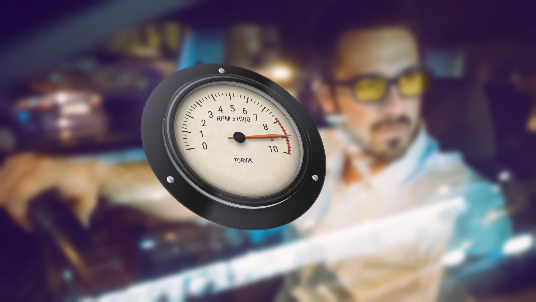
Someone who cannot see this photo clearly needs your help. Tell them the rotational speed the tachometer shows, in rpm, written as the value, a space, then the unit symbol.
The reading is 9000 rpm
